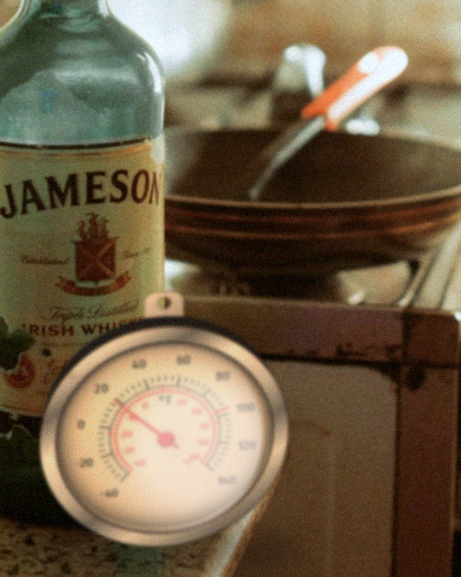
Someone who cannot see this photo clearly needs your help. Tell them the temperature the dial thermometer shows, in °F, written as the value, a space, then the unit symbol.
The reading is 20 °F
